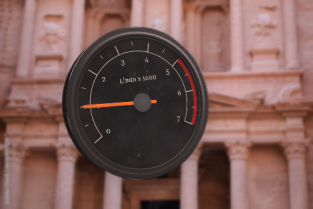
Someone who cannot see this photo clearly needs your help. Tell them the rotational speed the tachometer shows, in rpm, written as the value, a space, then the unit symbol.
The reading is 1000 rpm
